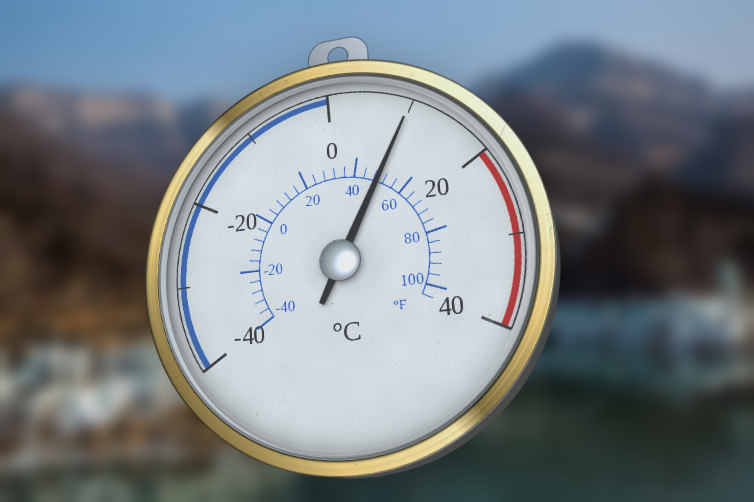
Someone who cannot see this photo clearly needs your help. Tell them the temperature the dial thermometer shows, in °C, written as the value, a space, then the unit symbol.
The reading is 10 °C
